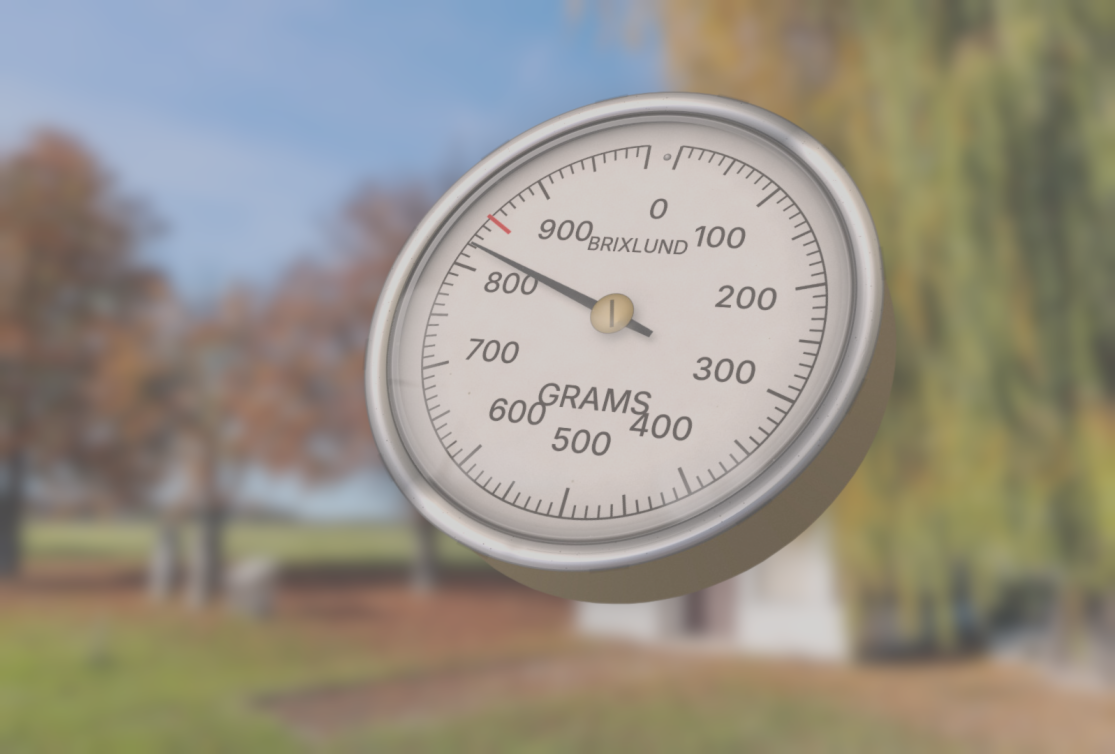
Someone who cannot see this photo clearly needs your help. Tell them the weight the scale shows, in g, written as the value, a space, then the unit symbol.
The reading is 820 g
